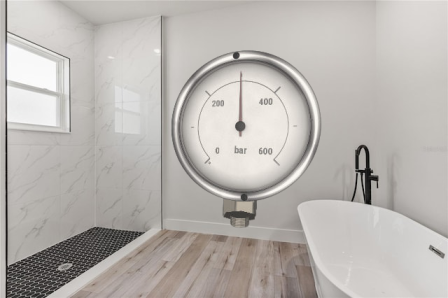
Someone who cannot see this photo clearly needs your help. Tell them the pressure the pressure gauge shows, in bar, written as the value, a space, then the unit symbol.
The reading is 300 bar
